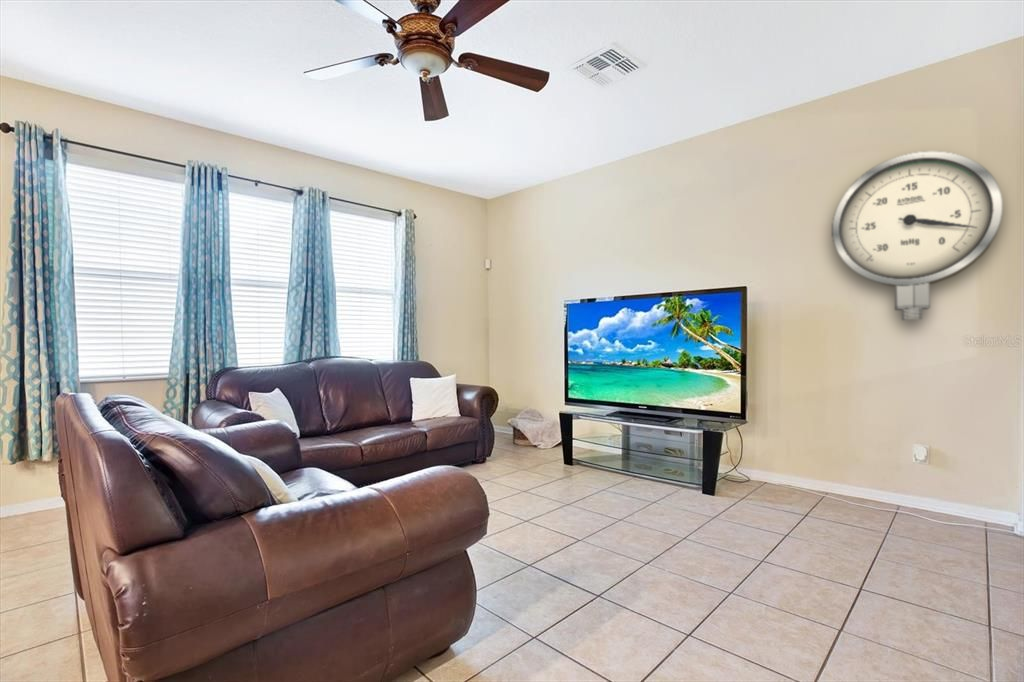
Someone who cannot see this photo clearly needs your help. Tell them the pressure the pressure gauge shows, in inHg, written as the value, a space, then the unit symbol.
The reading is -3 inHg
